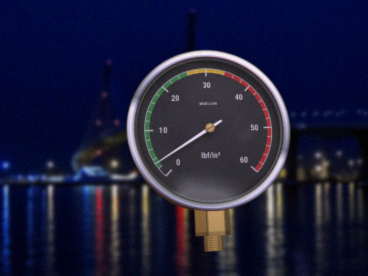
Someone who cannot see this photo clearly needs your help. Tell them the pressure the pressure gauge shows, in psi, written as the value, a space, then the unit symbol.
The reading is 3 psi
